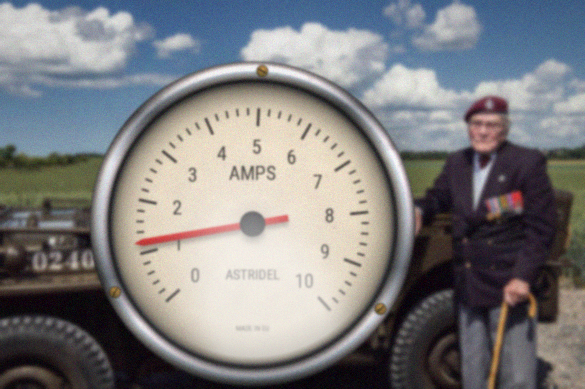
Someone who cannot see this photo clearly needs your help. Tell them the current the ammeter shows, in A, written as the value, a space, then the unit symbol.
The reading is 1.2 A
